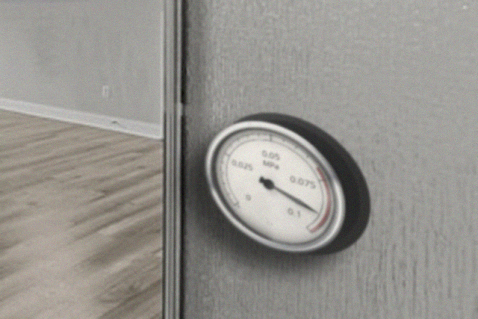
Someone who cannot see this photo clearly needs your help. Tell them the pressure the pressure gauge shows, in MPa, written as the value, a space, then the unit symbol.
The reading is 0.09 MPa
